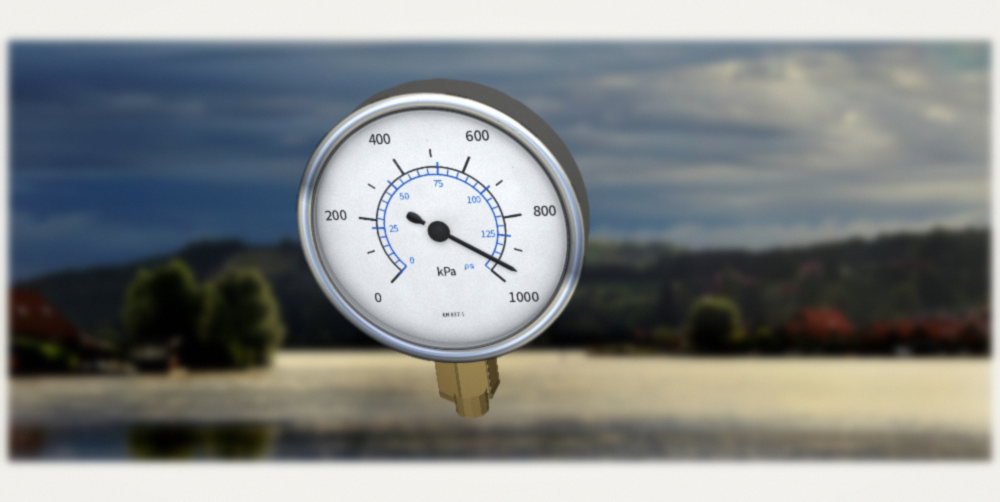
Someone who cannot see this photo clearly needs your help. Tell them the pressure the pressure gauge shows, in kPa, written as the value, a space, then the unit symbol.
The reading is 950 kPa
